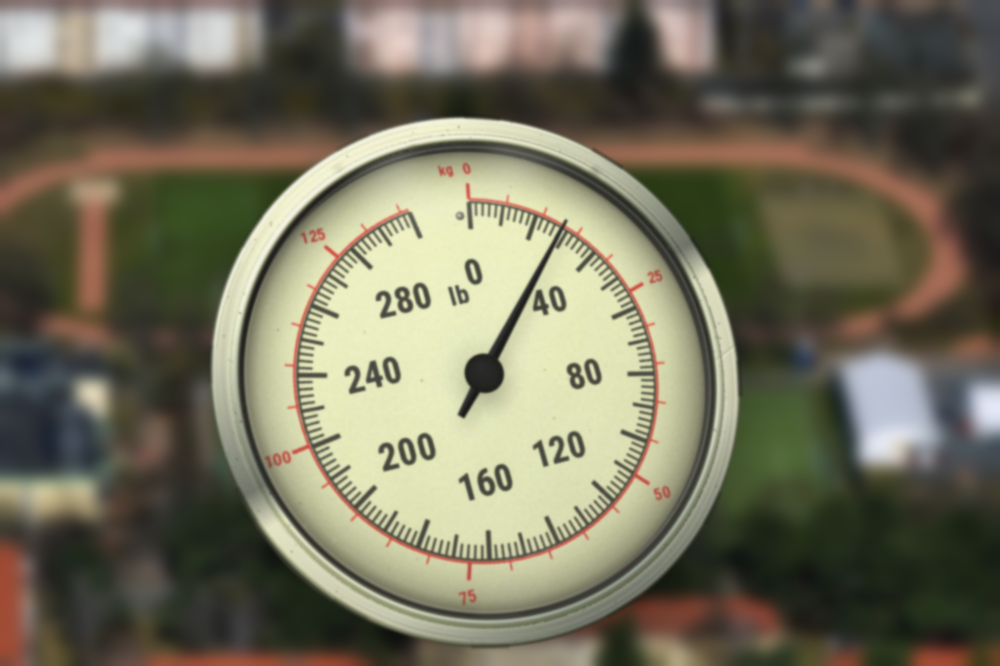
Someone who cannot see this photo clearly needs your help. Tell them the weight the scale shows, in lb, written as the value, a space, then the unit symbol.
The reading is 28 lb
